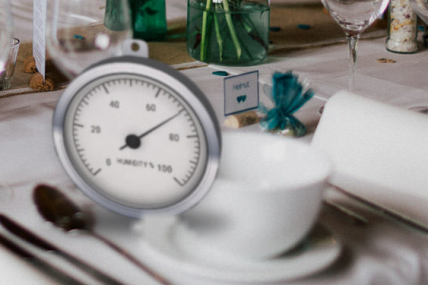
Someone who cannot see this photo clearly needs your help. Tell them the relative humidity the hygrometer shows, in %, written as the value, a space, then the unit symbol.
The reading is 70 %
